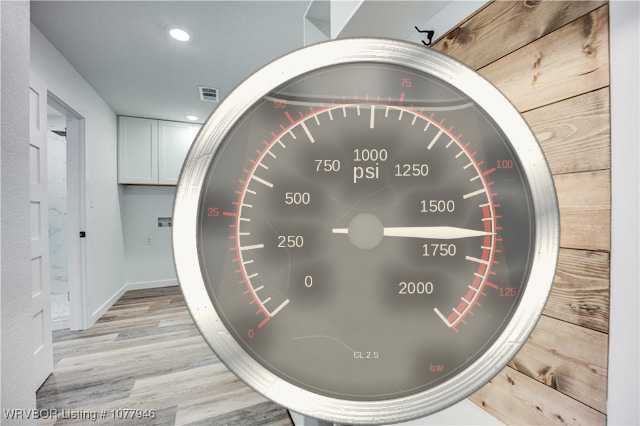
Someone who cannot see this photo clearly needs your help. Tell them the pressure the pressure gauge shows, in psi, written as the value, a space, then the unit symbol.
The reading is 1650 psi
